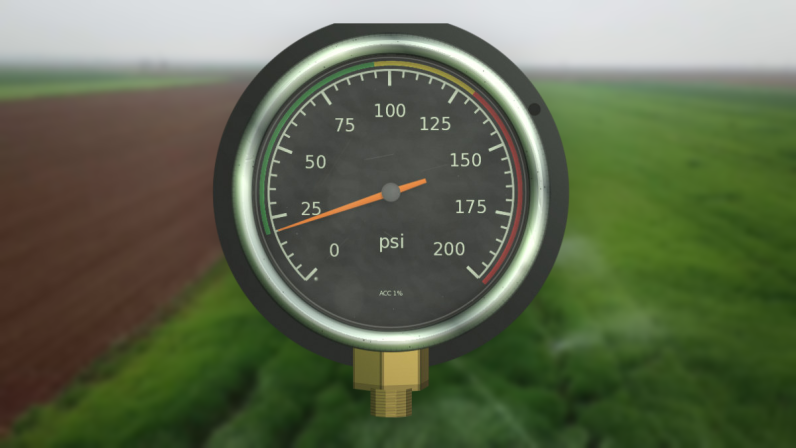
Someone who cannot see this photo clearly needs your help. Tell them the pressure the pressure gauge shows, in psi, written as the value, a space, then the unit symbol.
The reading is 20 psi
